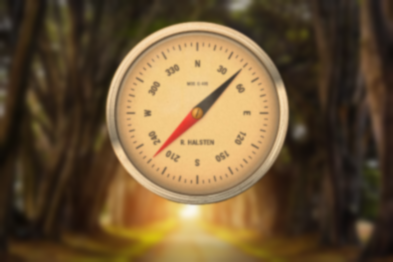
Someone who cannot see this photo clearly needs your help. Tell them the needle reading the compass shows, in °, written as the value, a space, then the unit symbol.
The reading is 225 °
